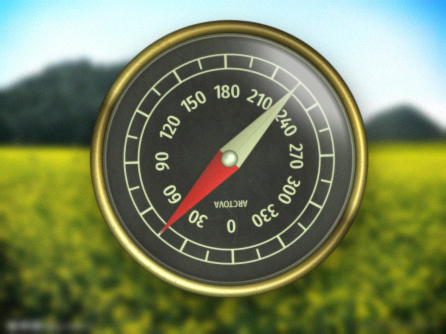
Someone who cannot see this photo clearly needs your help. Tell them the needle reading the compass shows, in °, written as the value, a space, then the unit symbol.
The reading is 45 °
